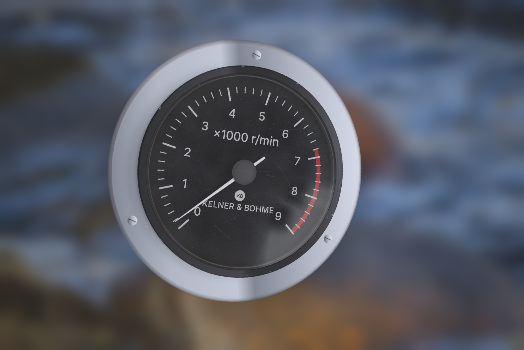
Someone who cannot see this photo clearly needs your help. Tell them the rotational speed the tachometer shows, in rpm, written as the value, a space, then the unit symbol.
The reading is 200 rpm
